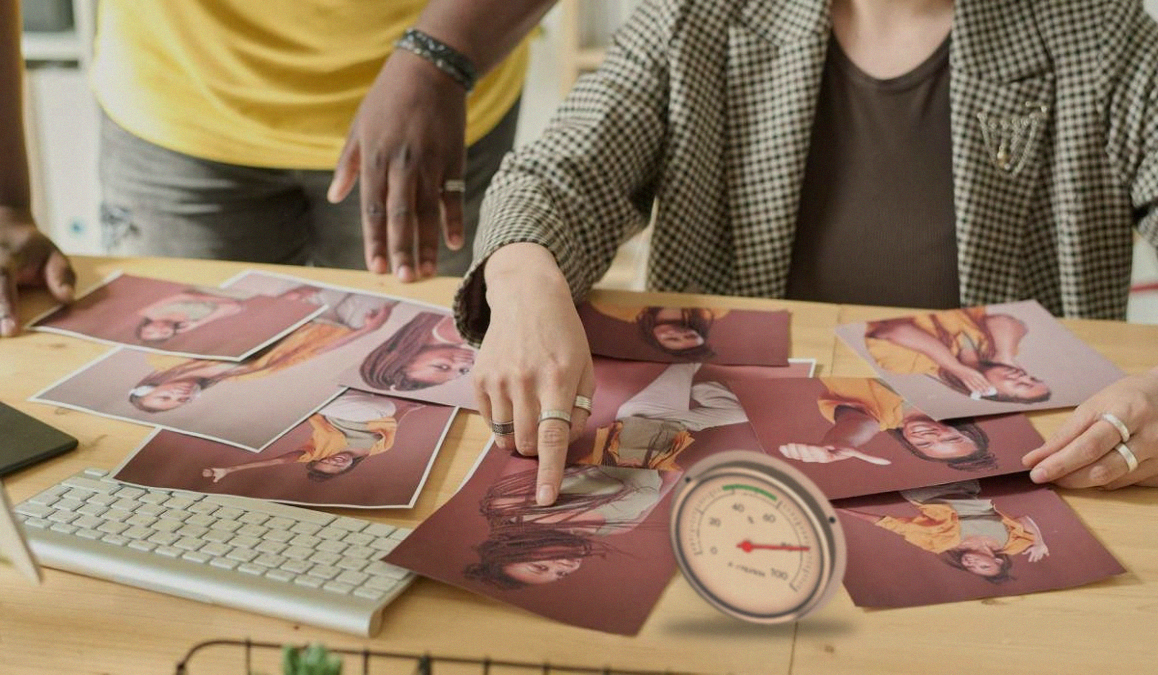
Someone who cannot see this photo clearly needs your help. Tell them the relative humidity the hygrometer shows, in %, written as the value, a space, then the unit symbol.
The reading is 80 %
